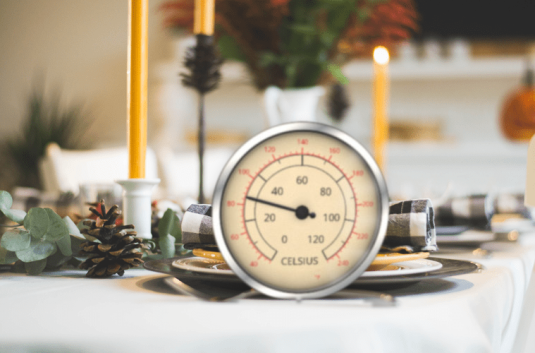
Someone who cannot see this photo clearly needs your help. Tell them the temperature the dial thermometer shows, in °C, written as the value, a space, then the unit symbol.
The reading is 30 °C
